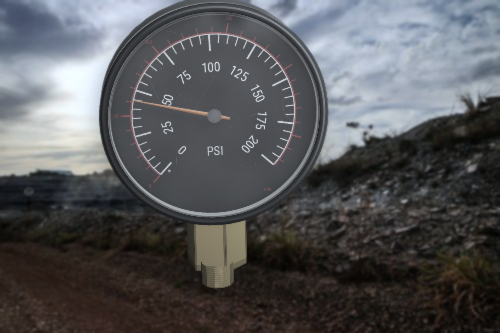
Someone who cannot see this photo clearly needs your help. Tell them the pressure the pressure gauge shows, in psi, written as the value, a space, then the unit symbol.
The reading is 45 psi
